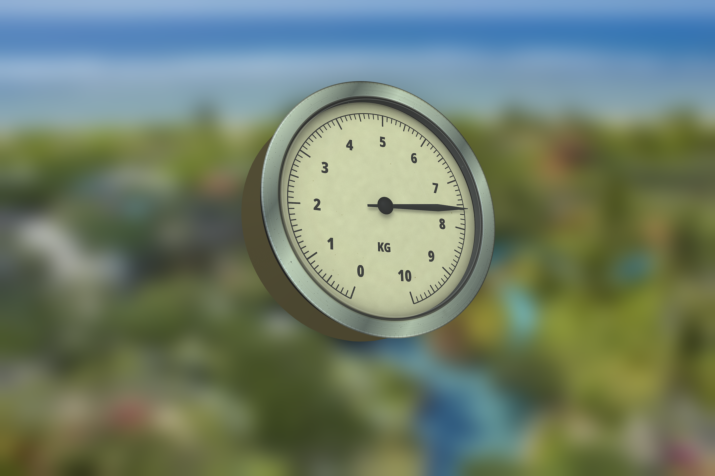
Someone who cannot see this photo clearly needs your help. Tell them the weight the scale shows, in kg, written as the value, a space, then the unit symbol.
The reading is 7.6 kg
